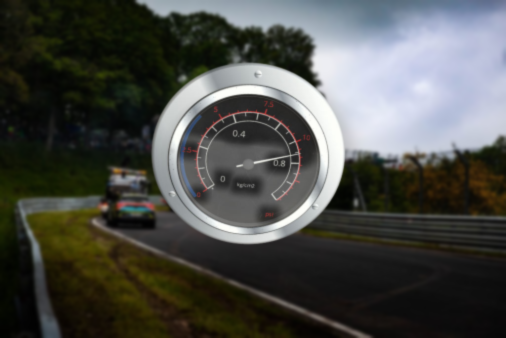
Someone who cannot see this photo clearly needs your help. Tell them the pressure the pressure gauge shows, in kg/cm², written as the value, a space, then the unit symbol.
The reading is 0.75 kg/cm²
